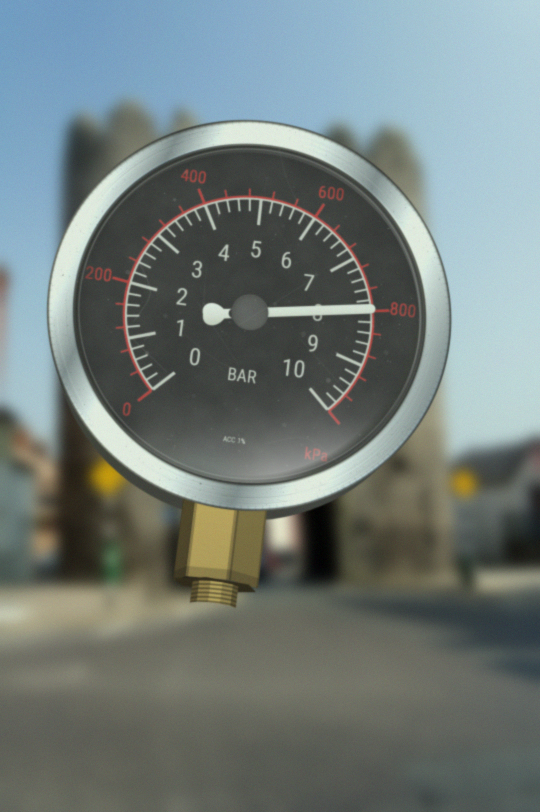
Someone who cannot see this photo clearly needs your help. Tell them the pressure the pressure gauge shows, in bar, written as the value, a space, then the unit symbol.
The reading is 8 bar
